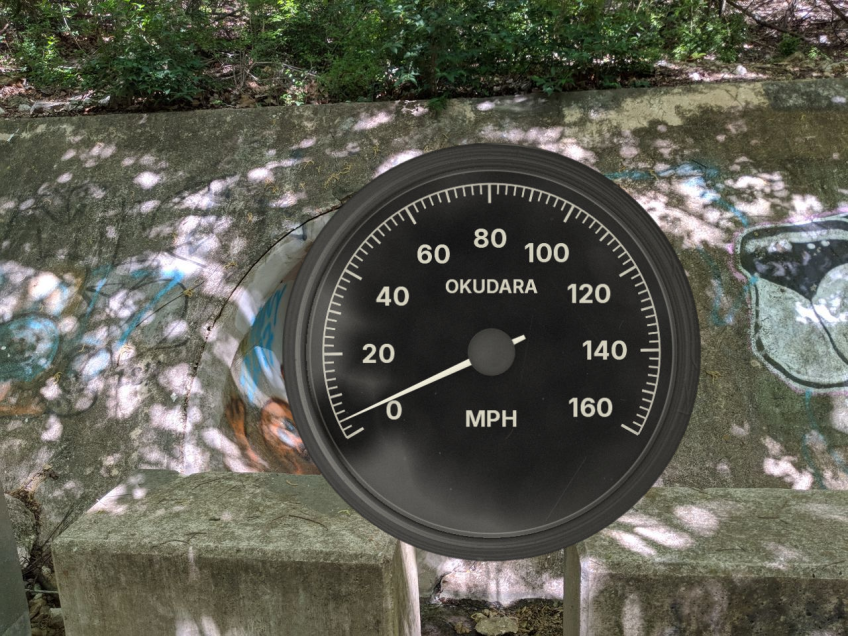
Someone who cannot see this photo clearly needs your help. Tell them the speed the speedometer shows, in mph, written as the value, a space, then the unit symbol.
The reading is 4 mph
